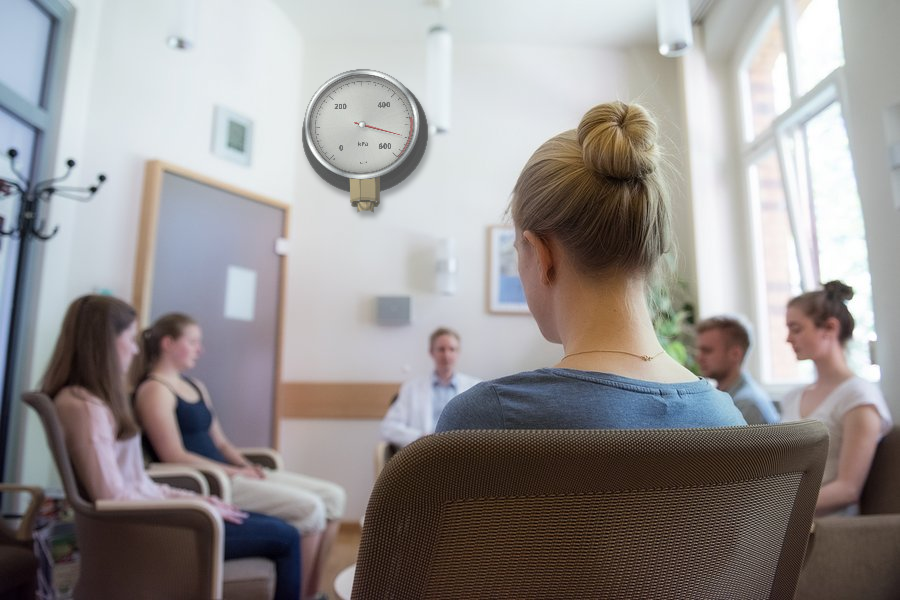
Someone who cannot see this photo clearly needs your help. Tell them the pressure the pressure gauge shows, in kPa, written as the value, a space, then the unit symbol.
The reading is 540 kPa
